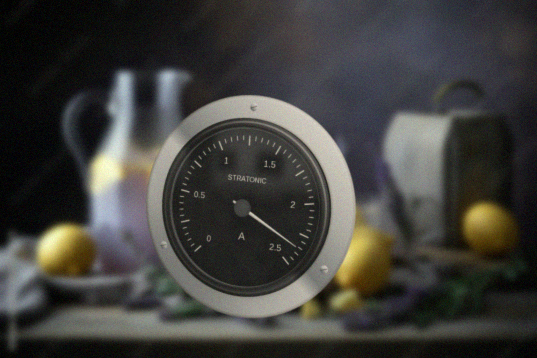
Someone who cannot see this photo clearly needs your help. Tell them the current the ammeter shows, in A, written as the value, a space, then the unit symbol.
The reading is 2.35 A
